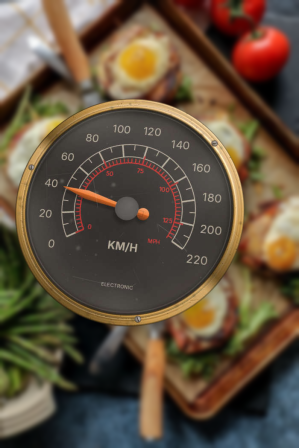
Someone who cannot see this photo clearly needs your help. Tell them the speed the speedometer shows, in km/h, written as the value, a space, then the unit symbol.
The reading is 40 km/h
